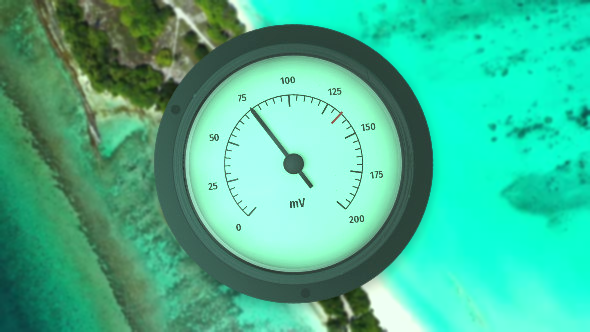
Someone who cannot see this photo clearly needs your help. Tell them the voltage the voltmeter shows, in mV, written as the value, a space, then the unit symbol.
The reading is 75 mV
